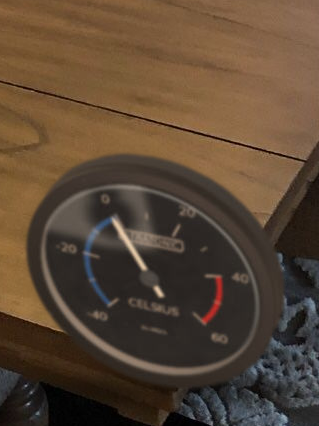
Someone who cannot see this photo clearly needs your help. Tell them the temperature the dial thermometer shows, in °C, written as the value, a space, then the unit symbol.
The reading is 0 °C
